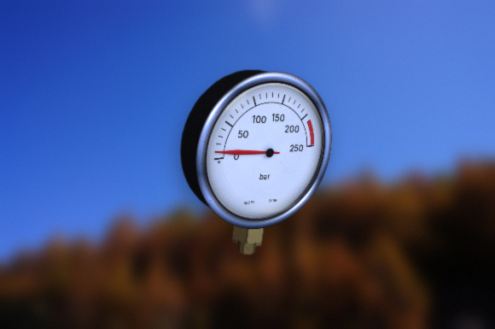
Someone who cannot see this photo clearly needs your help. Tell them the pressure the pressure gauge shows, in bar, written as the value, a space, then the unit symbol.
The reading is 10 bar
